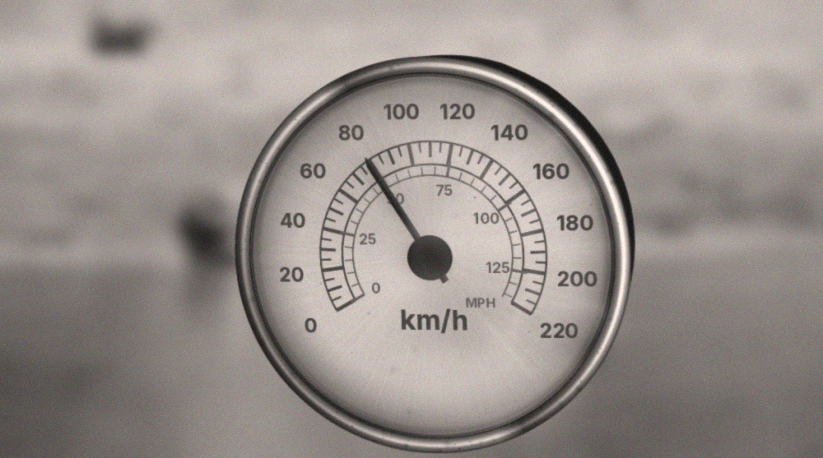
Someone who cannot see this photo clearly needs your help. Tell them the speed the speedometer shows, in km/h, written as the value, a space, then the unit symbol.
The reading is 80 km/h
